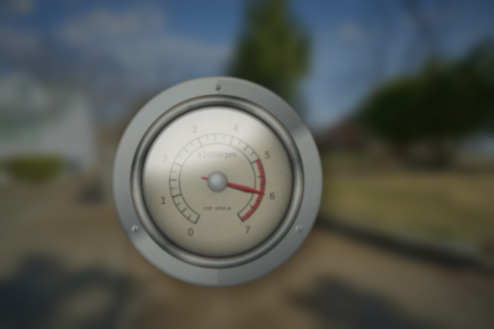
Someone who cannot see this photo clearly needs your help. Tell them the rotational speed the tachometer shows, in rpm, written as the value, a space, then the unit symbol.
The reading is 6000 rpm
